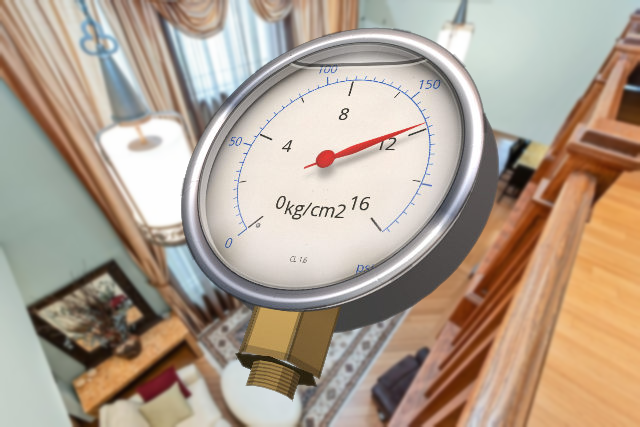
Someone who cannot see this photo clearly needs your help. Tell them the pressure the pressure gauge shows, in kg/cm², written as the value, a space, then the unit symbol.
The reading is 12 kg/cm²
